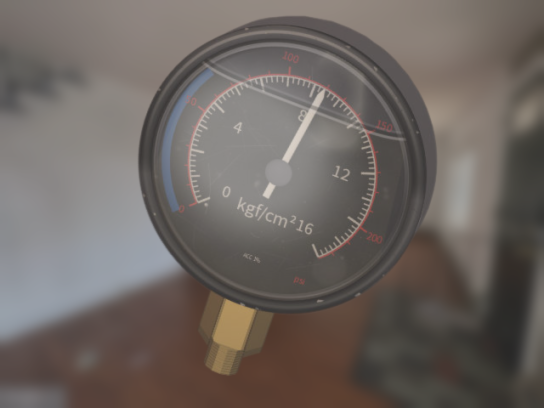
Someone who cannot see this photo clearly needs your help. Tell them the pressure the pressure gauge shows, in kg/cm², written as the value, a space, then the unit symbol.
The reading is 8.4 kg/cm²
